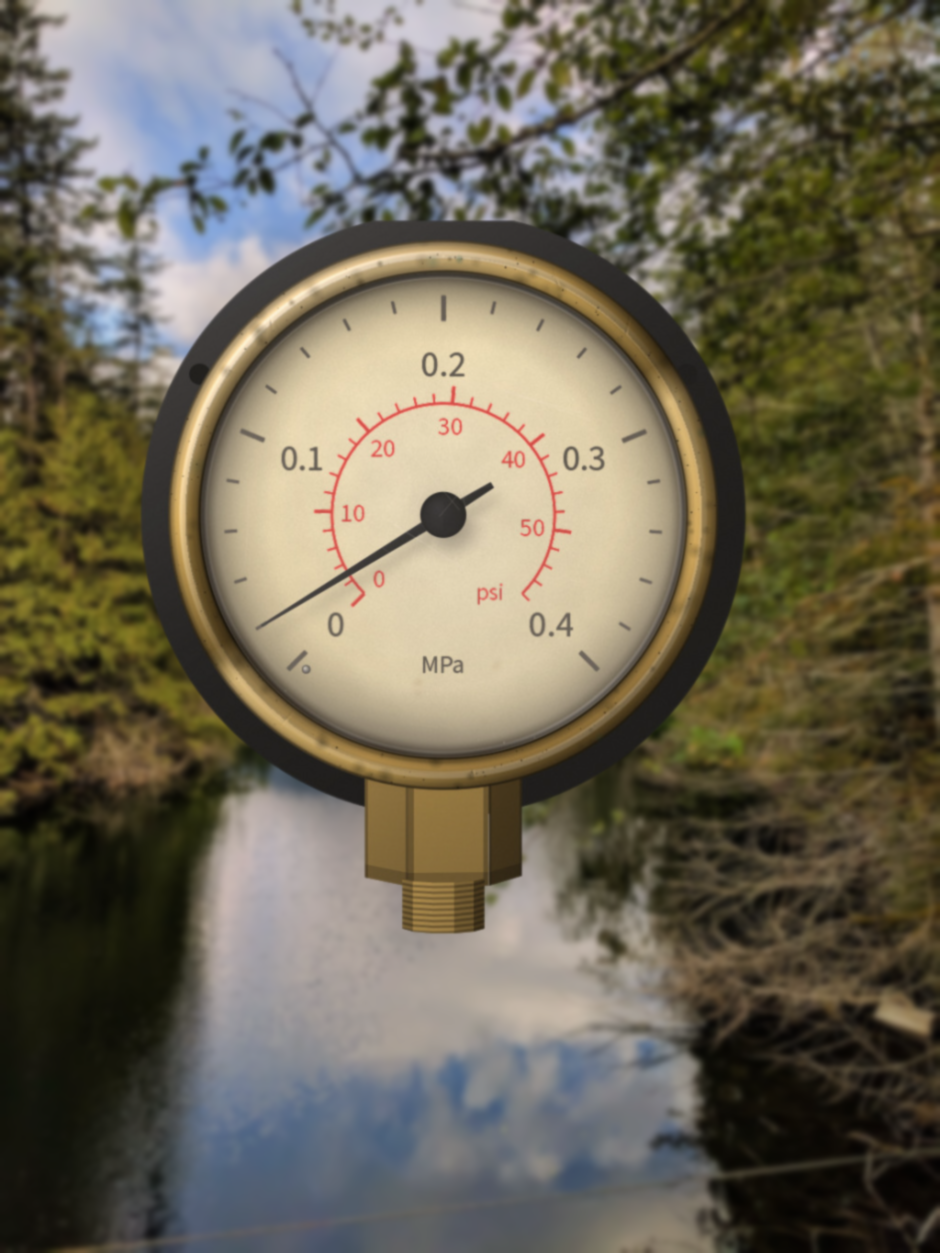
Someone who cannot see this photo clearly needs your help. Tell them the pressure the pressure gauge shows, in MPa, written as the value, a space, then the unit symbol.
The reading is 0.02 MPa
